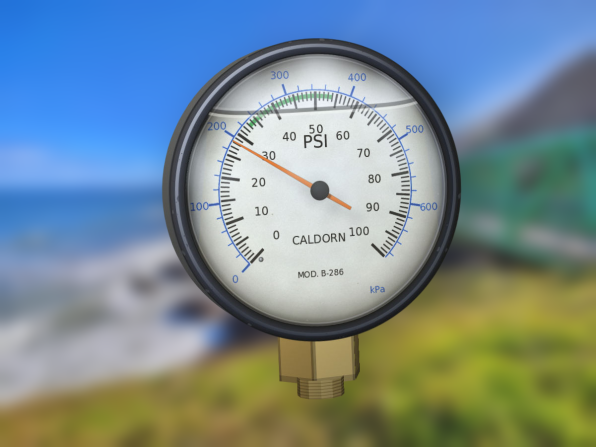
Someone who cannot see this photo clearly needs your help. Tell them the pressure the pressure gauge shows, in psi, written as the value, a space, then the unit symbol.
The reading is 28 psi
